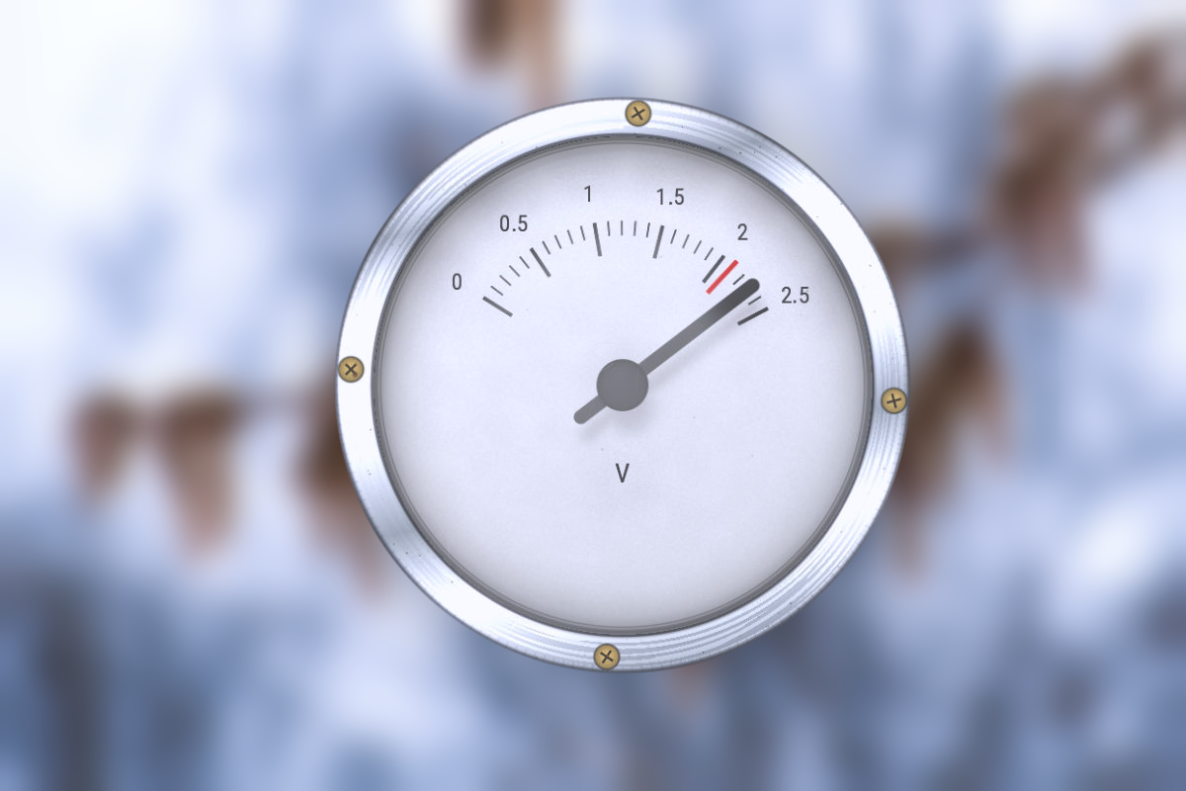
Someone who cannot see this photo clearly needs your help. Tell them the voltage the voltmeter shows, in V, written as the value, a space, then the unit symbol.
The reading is 2.3 V
